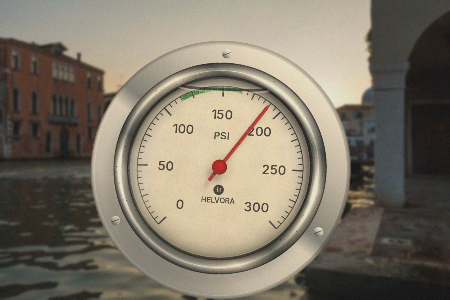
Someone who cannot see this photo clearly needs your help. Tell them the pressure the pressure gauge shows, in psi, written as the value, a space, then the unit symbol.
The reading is 190 psi
